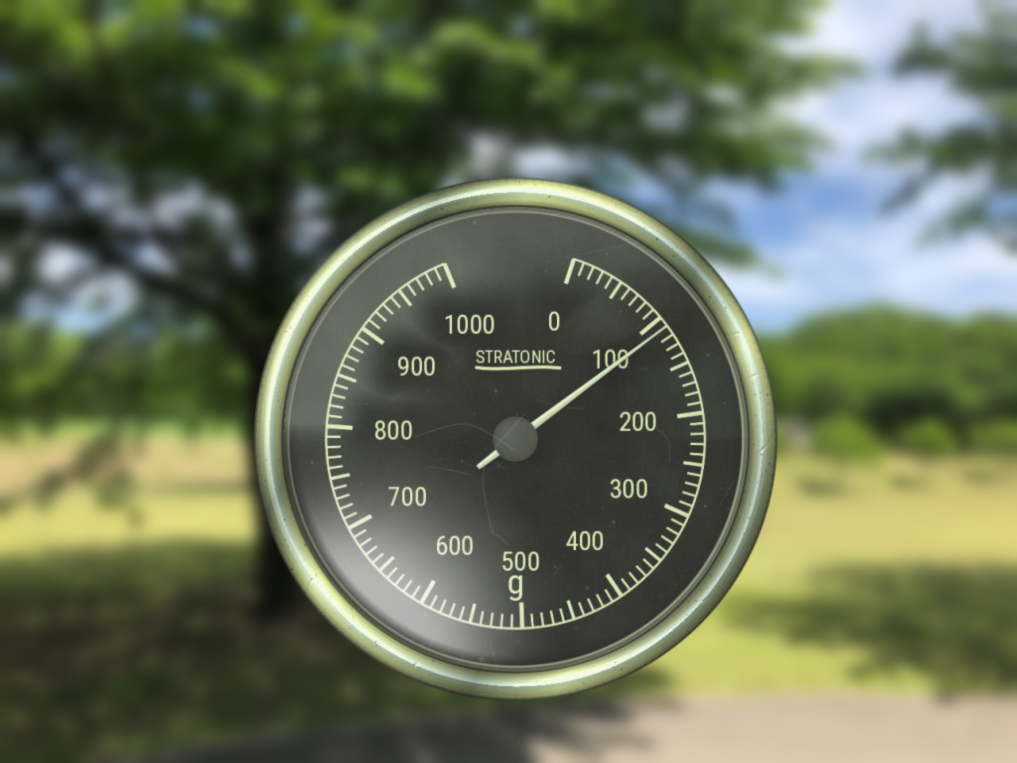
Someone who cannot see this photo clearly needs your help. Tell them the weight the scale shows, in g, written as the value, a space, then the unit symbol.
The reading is 110 g
